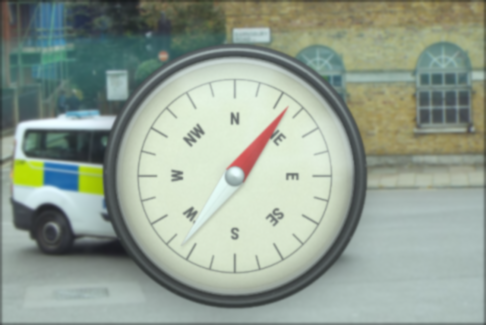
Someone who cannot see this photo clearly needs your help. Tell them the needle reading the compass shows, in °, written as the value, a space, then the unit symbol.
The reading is 37.5 °
